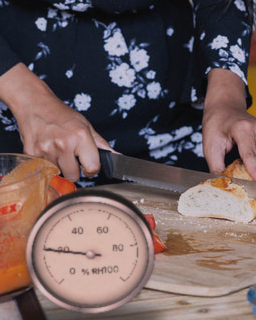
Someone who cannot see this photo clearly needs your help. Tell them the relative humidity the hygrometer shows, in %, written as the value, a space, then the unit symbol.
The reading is 20 %
